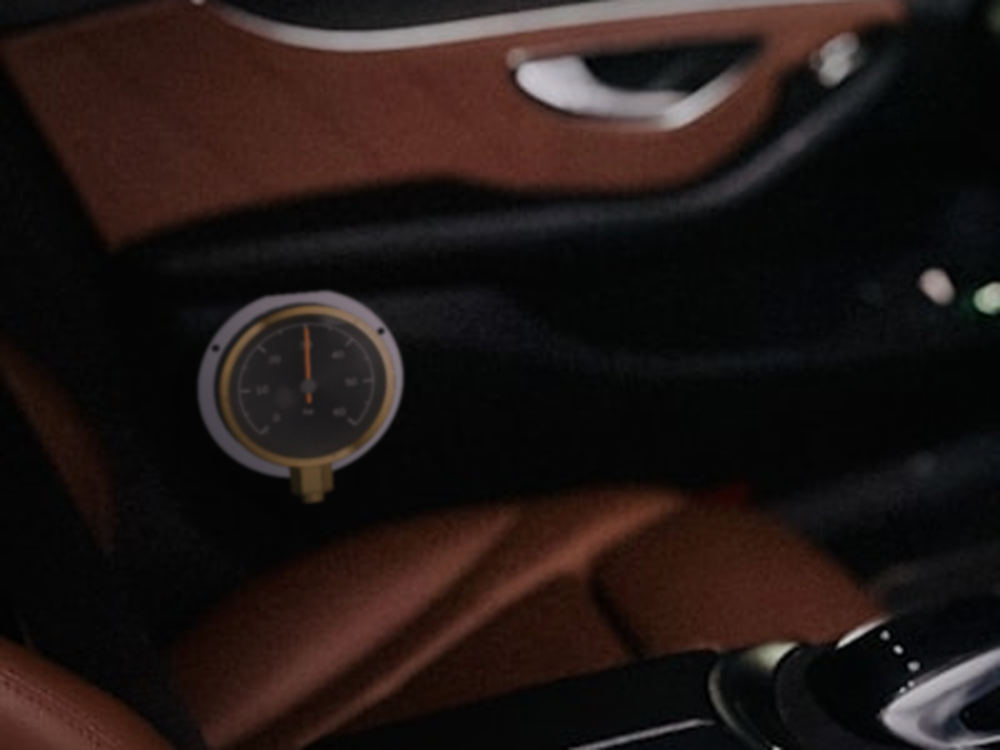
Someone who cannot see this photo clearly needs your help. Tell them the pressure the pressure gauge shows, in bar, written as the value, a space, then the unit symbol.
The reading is 30 bar
